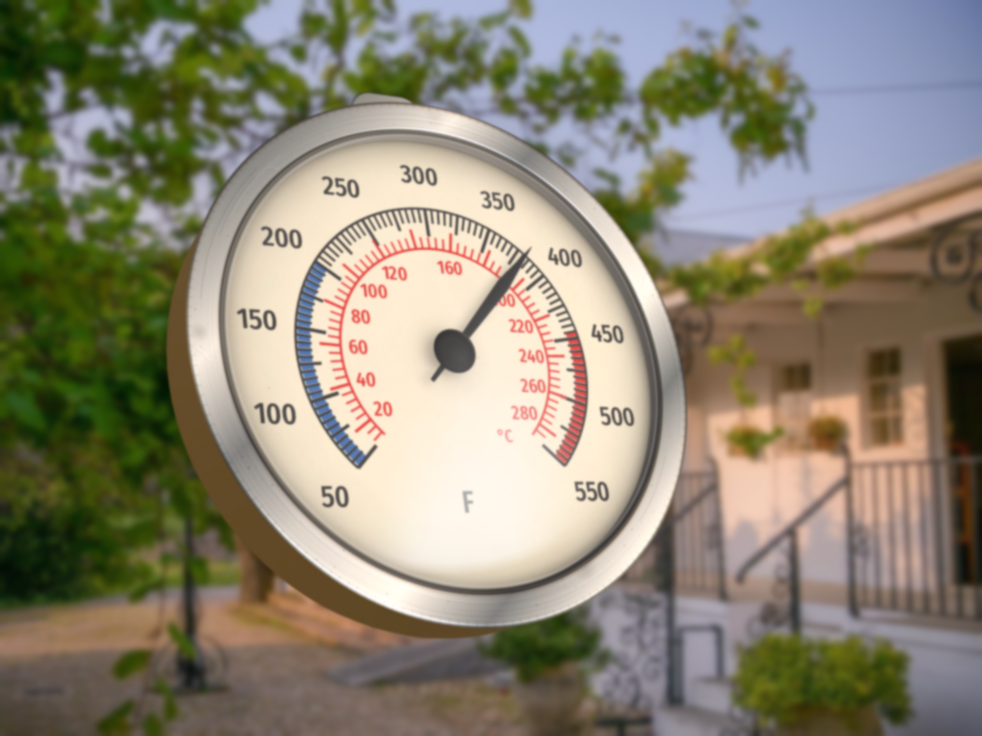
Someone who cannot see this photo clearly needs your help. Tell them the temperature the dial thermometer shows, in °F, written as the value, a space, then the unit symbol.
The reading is 380 °F
